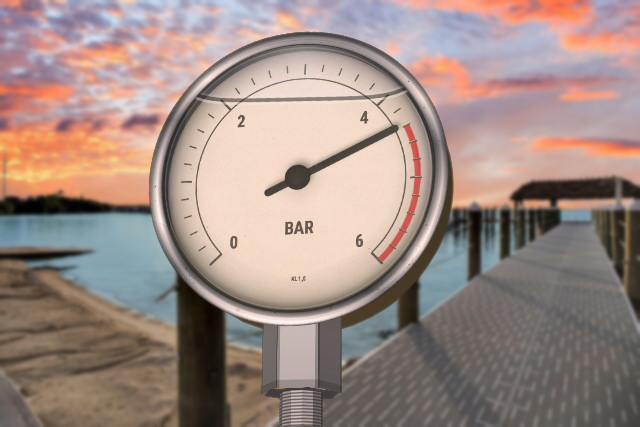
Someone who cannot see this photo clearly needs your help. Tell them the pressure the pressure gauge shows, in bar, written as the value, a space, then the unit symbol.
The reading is 4.4 bar
